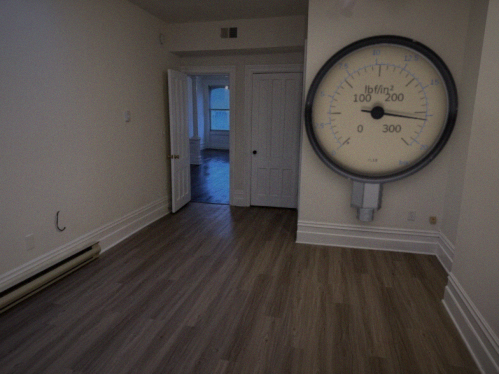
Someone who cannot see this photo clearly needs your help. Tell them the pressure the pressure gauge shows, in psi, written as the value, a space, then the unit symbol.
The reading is 260 psi
